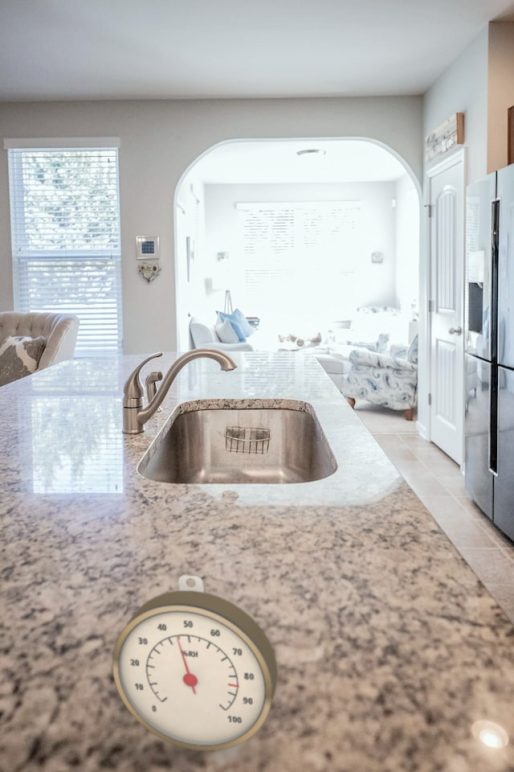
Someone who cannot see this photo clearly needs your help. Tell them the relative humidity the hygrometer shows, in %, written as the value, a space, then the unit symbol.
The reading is 45 %
